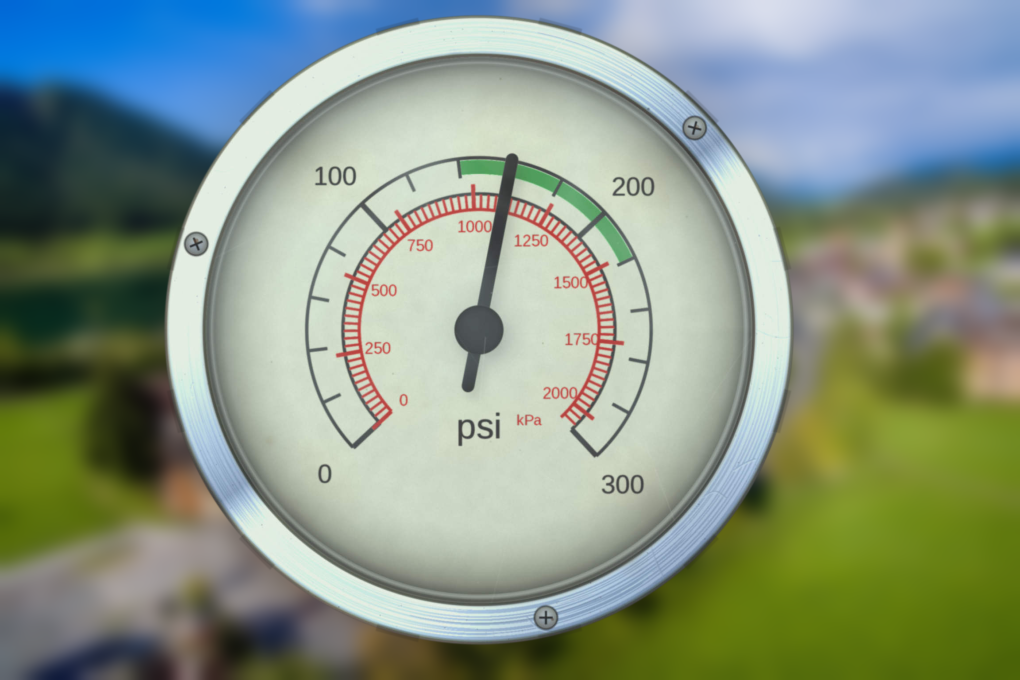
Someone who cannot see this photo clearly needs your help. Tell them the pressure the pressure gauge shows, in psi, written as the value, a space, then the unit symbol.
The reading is 160 psi
